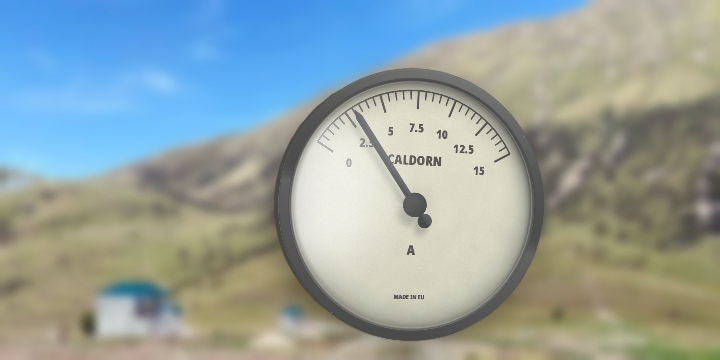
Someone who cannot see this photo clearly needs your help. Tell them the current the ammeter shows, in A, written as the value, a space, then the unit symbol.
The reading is 3 A
